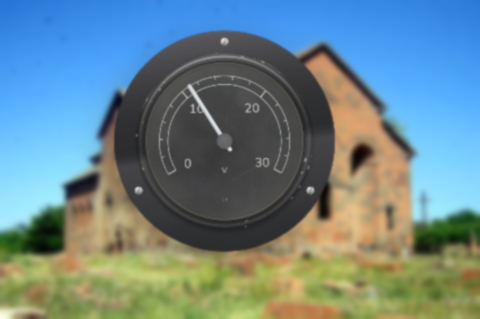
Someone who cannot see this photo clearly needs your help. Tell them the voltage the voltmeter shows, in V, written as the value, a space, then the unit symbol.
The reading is 11 V
